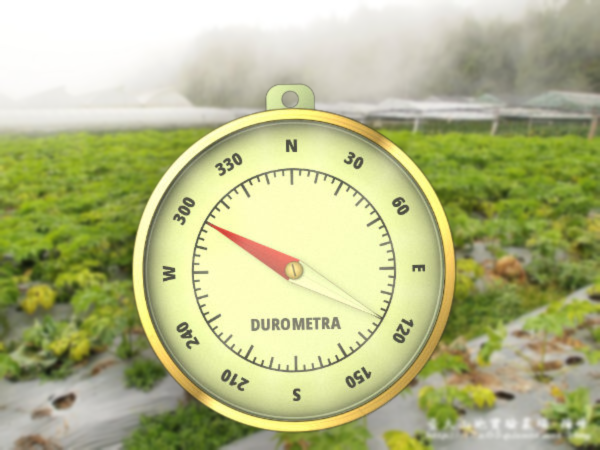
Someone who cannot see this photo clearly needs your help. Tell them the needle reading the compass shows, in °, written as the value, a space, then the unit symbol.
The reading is 300 °
